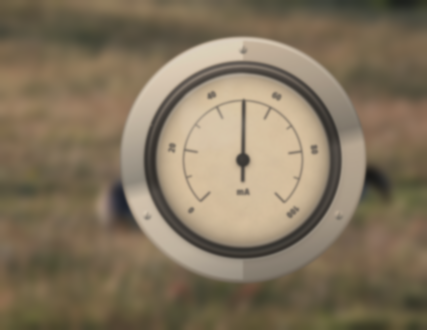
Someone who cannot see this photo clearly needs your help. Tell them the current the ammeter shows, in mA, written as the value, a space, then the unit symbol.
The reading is 50 mA
